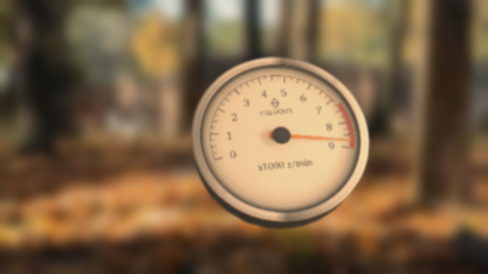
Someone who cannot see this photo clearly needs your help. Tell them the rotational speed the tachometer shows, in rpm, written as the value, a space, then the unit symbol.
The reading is 8750 rpm
